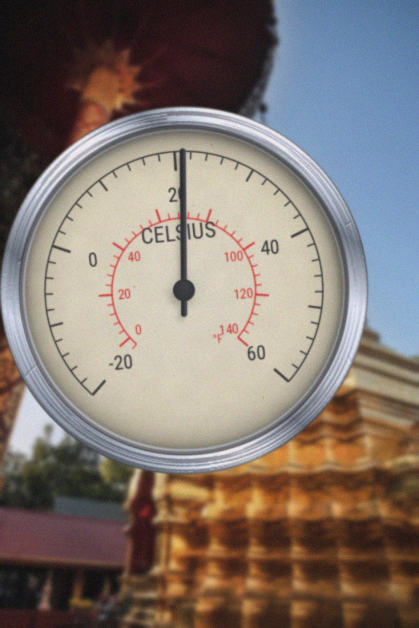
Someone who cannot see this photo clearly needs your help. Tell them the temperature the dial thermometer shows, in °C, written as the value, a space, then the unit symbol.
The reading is 21 °C
